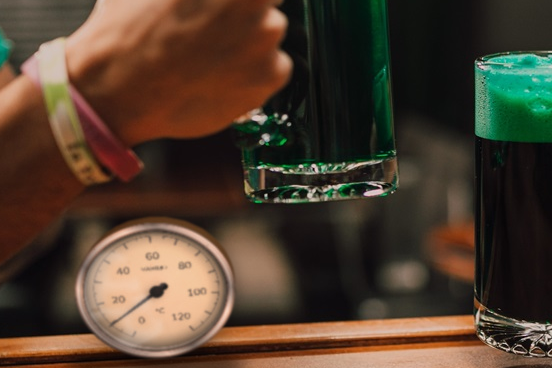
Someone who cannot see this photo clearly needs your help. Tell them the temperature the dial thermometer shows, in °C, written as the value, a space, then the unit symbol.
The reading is 10 °C
